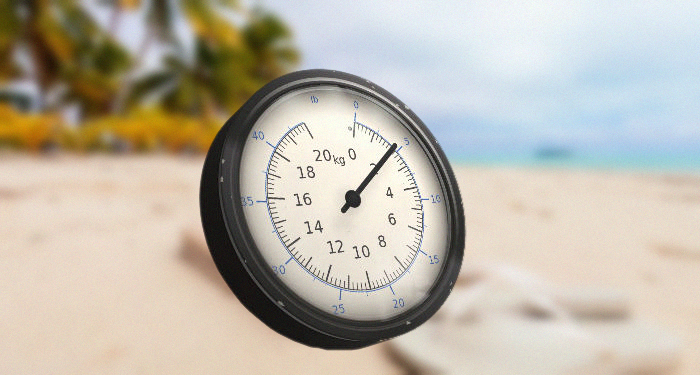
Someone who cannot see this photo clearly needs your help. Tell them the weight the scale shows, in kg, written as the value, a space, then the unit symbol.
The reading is 2 kg
